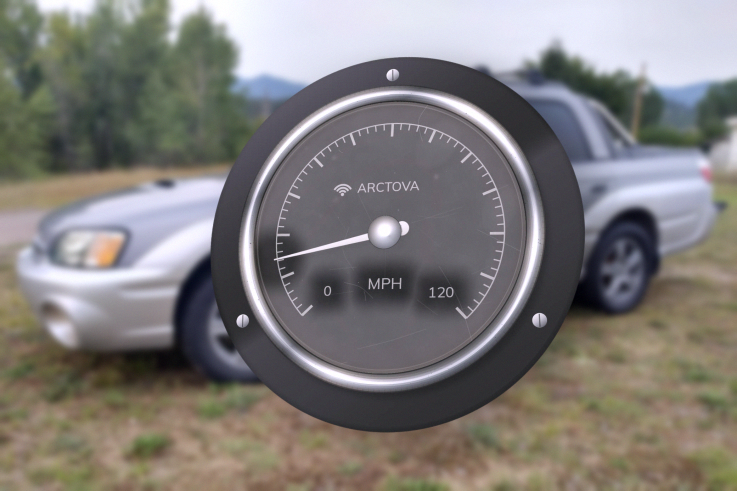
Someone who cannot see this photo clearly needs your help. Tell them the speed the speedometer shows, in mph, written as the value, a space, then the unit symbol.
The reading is 14 mph
